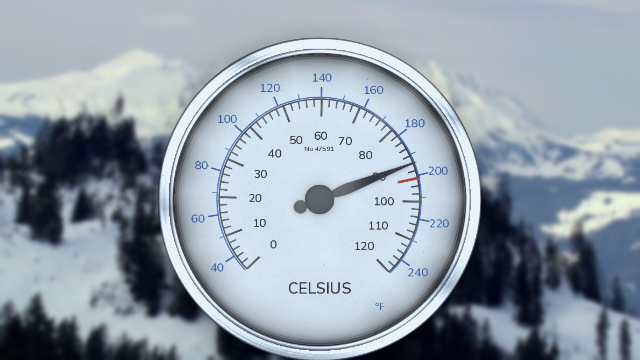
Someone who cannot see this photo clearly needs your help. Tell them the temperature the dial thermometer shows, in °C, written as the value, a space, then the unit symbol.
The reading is 90 °C
